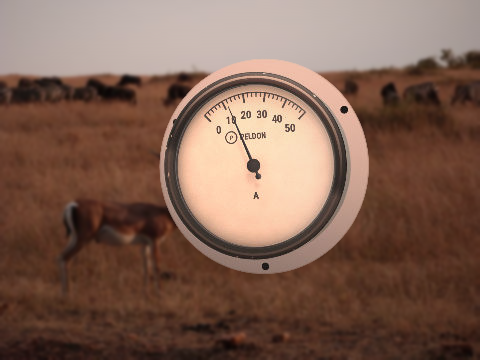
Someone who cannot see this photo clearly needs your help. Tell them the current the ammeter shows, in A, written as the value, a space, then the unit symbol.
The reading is 12 A
